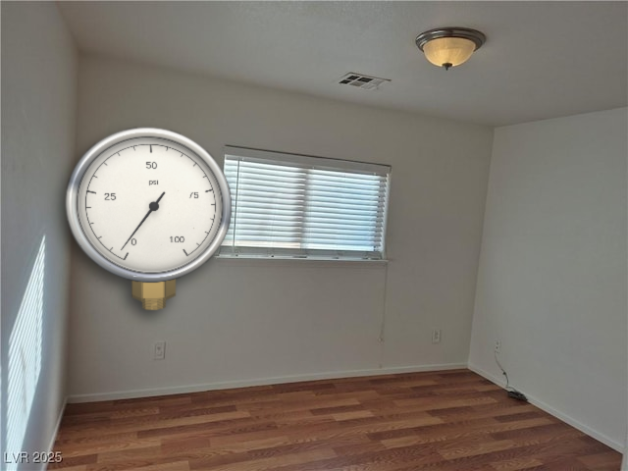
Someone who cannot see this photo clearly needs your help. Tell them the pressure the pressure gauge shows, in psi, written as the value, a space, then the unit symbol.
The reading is 2.5 psi
